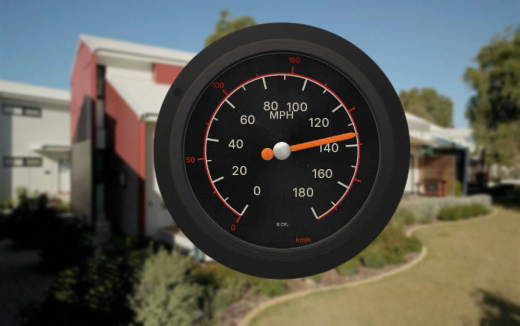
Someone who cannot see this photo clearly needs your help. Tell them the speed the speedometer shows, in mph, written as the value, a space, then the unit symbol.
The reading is 135 mph
